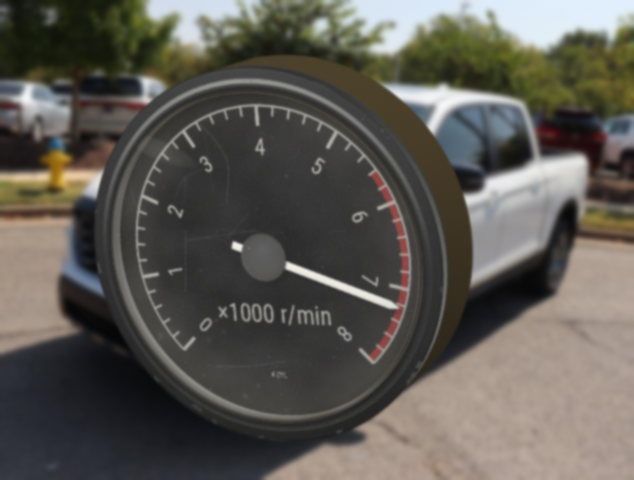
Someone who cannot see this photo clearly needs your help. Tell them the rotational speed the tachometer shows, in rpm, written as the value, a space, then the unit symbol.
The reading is 7200 rpm
